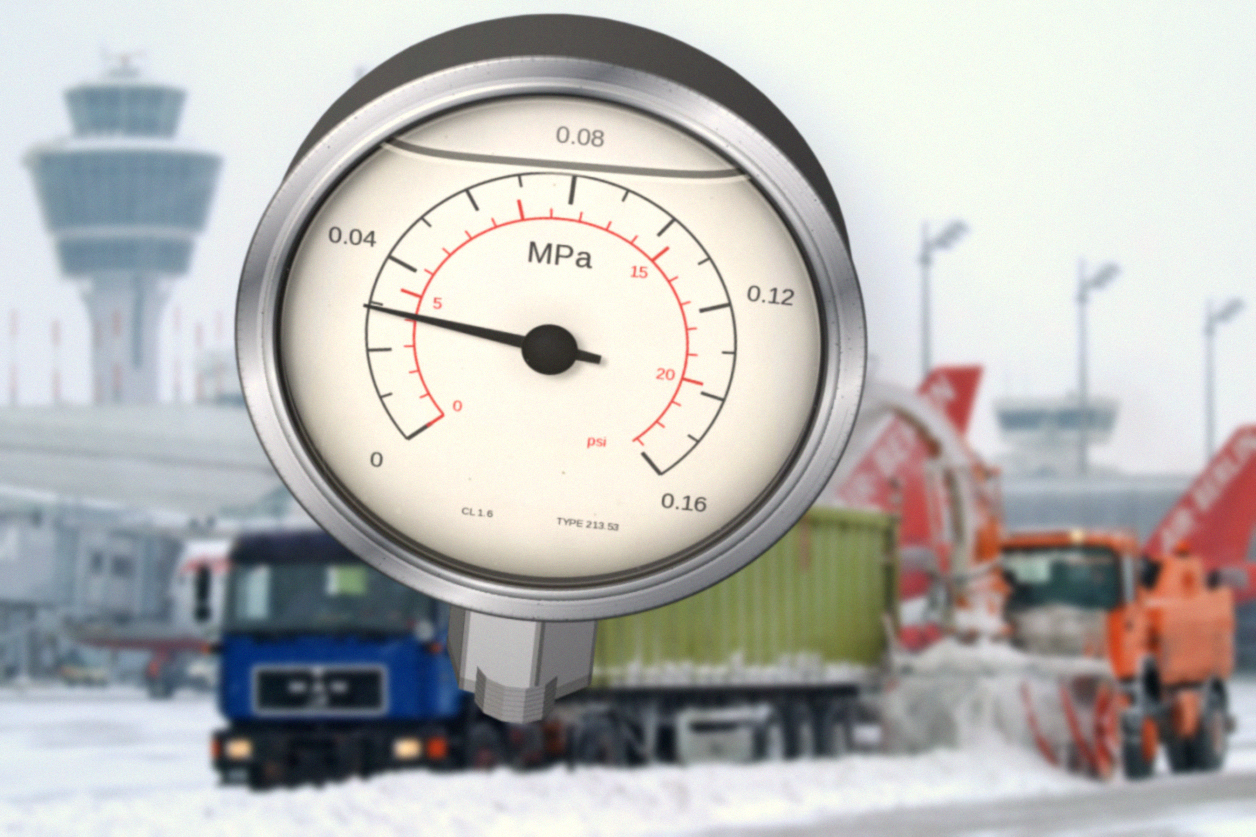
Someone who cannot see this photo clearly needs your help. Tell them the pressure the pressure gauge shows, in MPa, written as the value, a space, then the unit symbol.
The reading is 0.03 MPa
